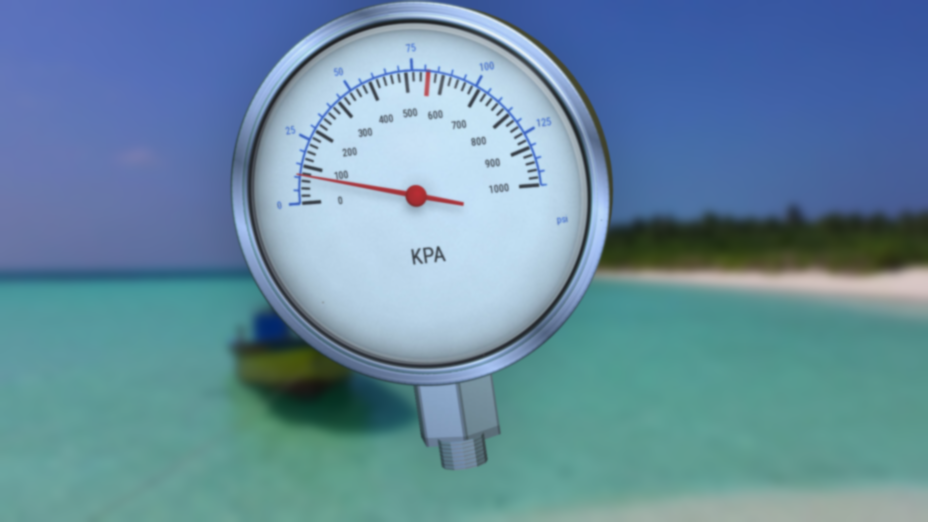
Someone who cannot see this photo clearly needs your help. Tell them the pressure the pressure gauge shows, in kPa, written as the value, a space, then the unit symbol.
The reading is 80 kPa
